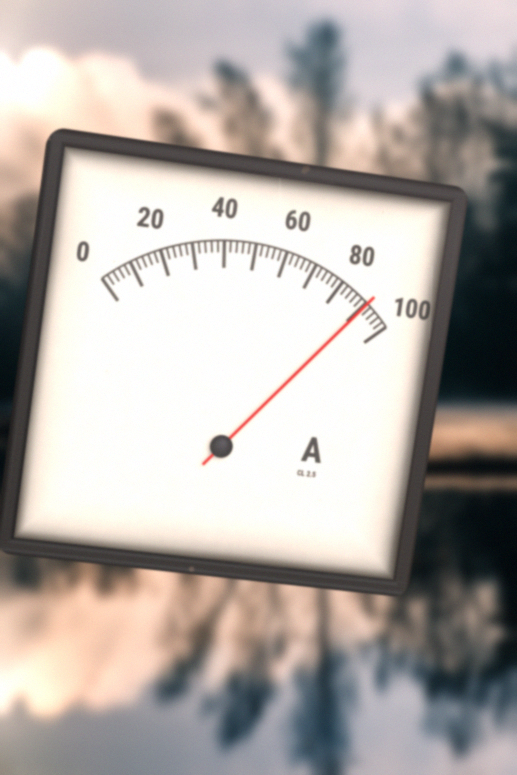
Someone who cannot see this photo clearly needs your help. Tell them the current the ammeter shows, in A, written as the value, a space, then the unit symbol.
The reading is 90 A
